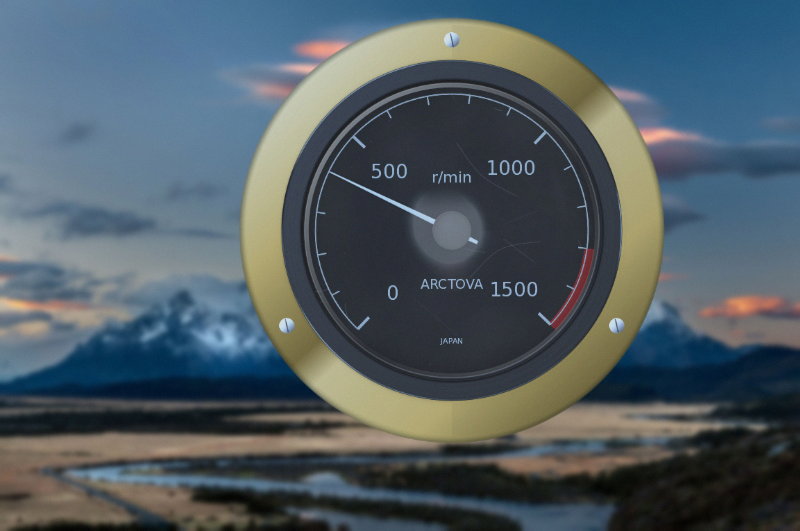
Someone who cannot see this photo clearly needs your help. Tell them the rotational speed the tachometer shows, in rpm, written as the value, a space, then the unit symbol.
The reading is 400 rpm
